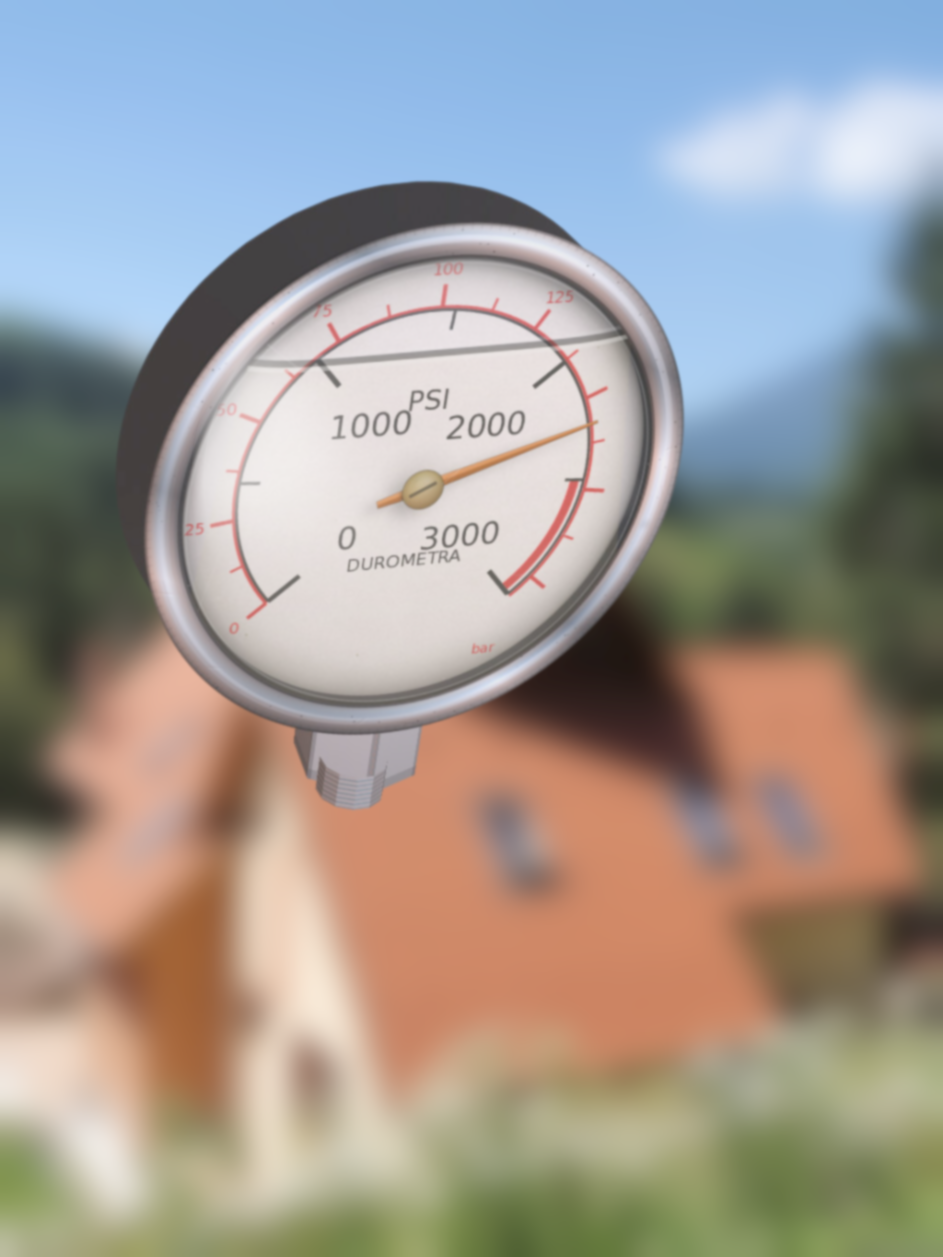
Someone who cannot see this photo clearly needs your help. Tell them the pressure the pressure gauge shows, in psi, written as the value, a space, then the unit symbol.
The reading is 2250 psi
